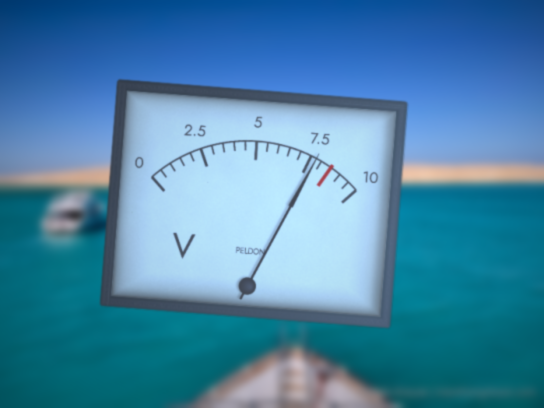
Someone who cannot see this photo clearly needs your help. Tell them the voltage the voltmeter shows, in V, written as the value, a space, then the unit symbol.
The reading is 7.75 V
